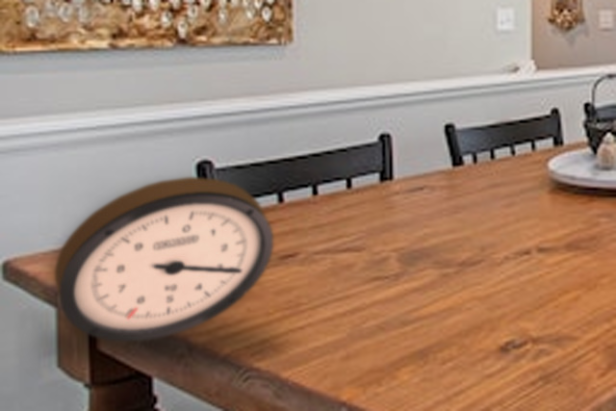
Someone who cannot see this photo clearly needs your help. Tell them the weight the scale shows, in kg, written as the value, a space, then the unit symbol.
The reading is 3 kg
